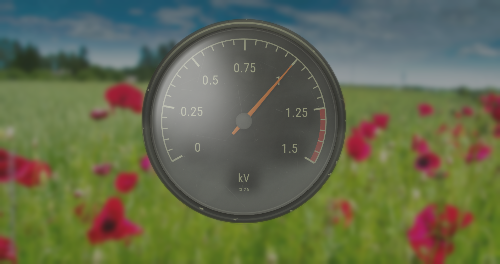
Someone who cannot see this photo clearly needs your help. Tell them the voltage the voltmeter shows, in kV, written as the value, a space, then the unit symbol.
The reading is 1 kV
